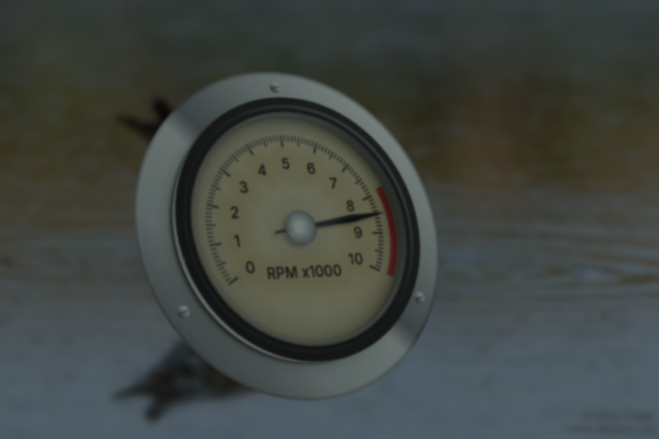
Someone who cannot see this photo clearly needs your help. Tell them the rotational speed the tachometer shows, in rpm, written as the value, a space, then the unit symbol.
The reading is 8500 rpm
